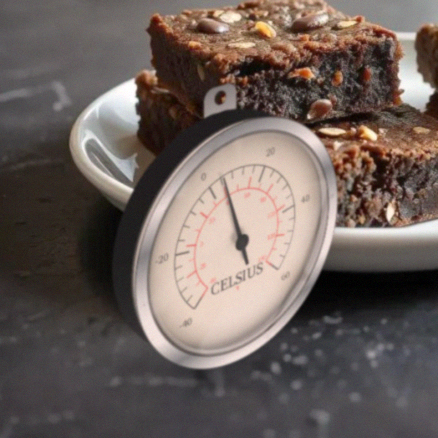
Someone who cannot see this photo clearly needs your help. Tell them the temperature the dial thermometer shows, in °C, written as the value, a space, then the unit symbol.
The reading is 4 °C
